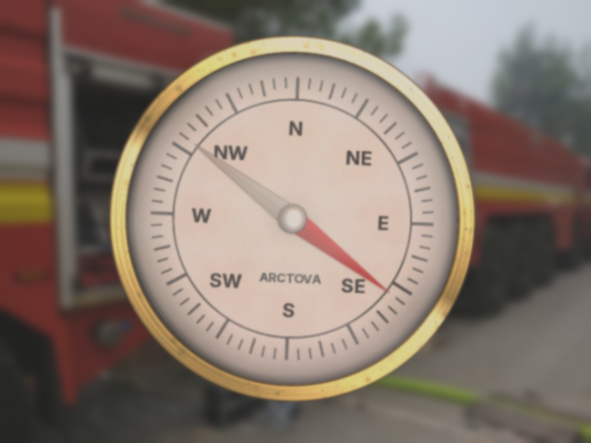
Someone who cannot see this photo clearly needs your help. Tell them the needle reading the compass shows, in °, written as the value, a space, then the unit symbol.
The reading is 125 °
